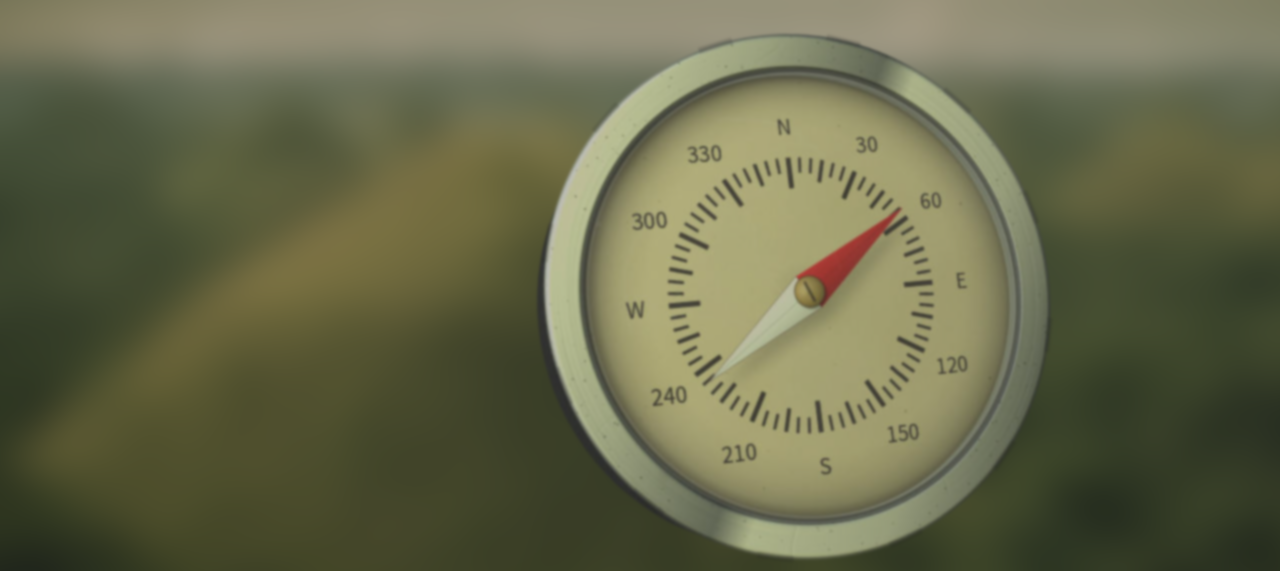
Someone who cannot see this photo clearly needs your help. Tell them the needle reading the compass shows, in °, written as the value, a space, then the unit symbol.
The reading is 55 °
